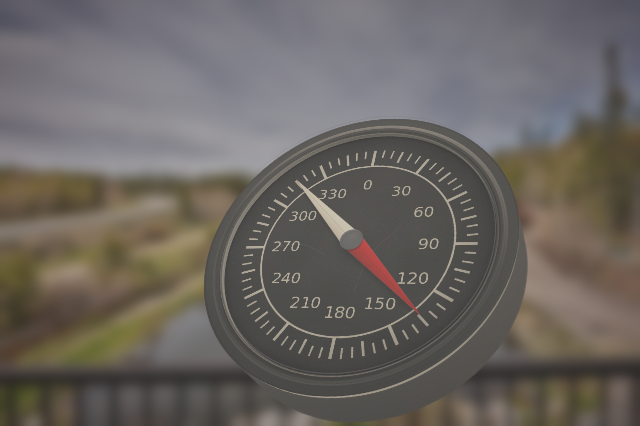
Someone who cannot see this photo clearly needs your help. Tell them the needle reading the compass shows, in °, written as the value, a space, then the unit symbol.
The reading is 135 °
